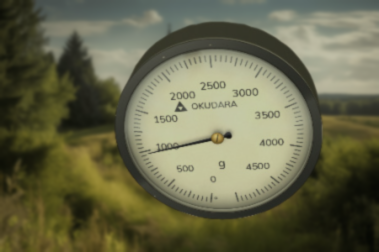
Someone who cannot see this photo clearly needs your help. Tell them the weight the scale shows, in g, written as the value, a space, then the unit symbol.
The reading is 1000 g
